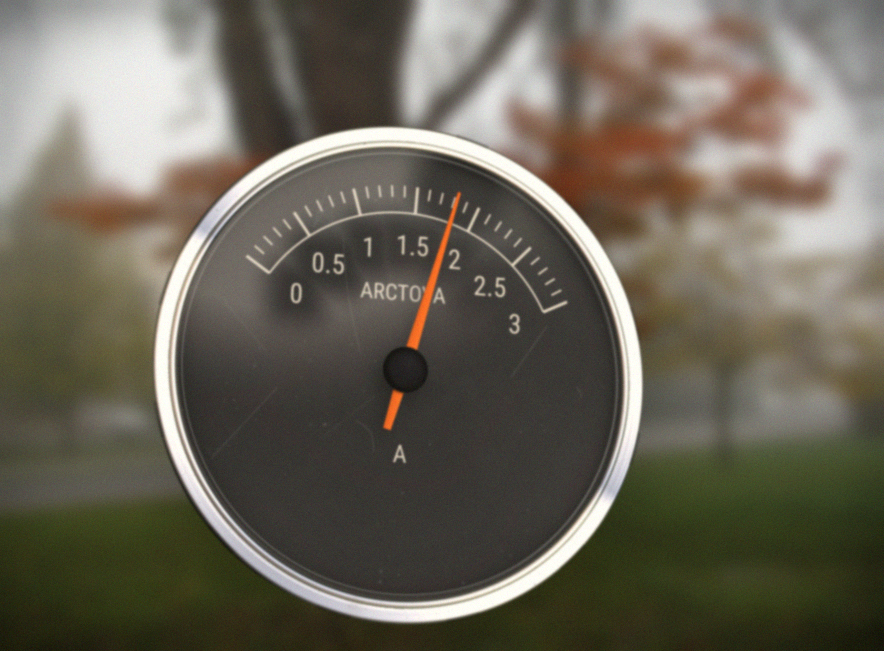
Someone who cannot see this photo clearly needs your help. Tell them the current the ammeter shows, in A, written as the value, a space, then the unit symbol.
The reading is 1.8 A
